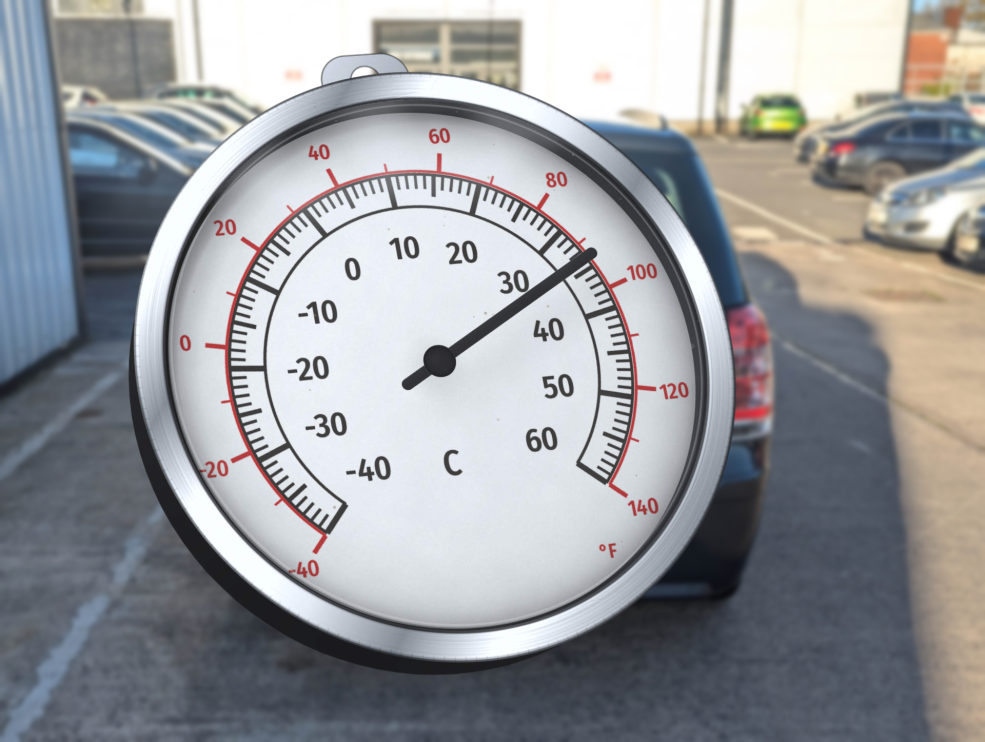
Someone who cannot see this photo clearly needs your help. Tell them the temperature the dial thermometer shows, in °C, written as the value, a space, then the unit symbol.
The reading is 34 °C
